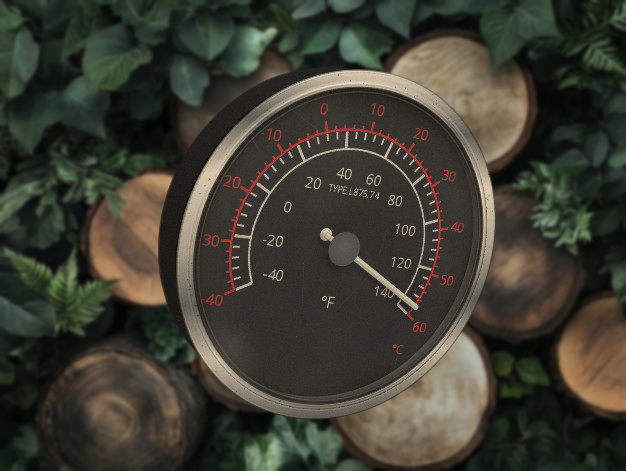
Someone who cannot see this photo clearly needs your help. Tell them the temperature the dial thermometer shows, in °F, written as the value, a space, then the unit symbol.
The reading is 136 °F
